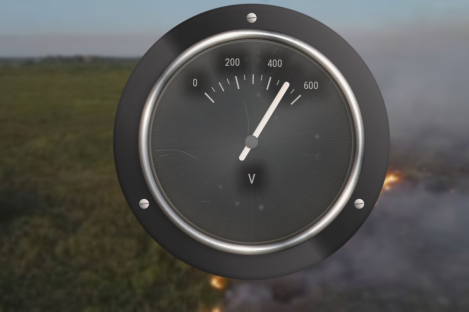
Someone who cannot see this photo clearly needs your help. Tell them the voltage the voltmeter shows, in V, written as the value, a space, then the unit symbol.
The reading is 500 V
